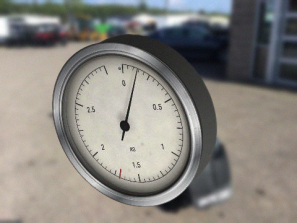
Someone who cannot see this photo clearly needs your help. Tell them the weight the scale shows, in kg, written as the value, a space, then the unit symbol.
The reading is 0.15 kg
